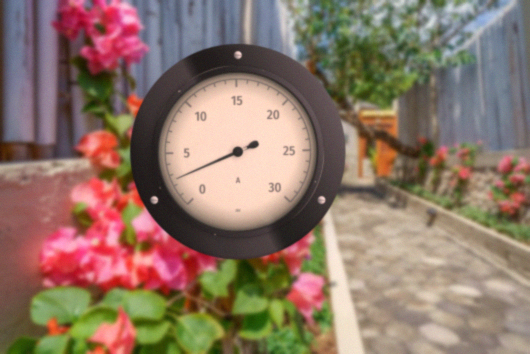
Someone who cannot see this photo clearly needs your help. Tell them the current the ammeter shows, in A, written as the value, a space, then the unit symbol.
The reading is 2.5 A
